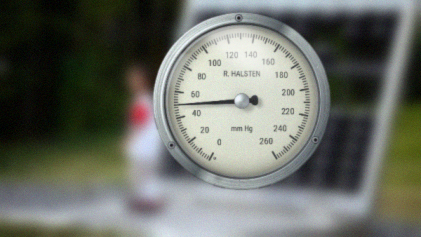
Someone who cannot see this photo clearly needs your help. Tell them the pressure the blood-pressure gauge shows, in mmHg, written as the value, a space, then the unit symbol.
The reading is 50 mmHg
